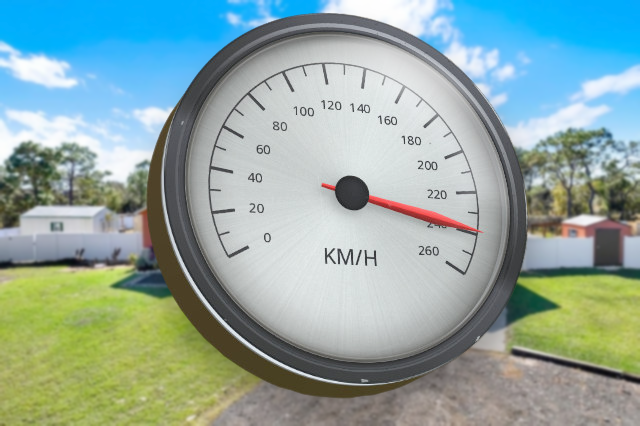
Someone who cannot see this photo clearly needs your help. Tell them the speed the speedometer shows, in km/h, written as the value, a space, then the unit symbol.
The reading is 240 km/h
